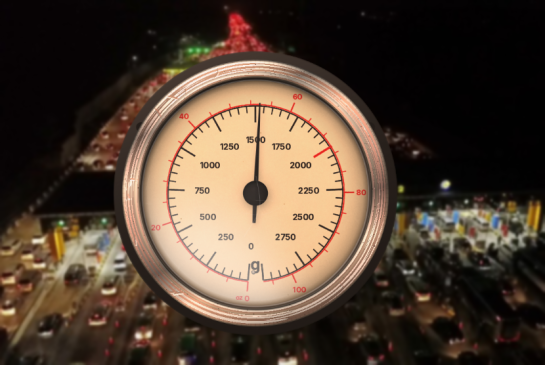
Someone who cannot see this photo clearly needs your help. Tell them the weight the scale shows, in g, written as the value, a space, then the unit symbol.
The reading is 1525 g
